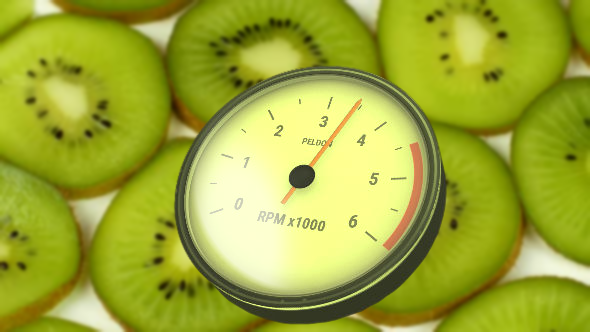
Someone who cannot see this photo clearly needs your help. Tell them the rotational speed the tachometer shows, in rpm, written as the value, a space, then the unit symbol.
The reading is 3500 rpm
